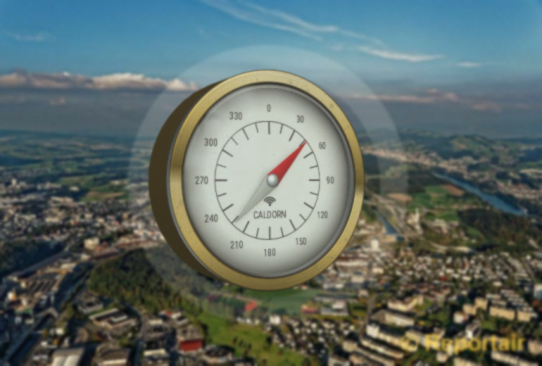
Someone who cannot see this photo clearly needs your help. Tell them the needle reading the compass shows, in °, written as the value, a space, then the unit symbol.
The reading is 45 °
